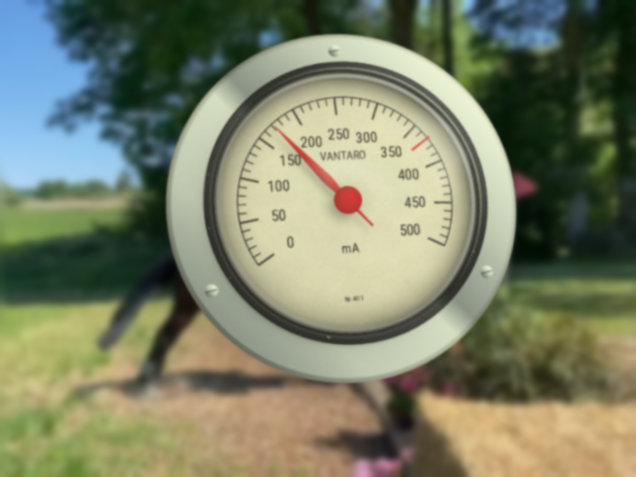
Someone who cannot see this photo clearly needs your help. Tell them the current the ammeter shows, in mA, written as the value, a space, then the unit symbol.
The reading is 170 mA
